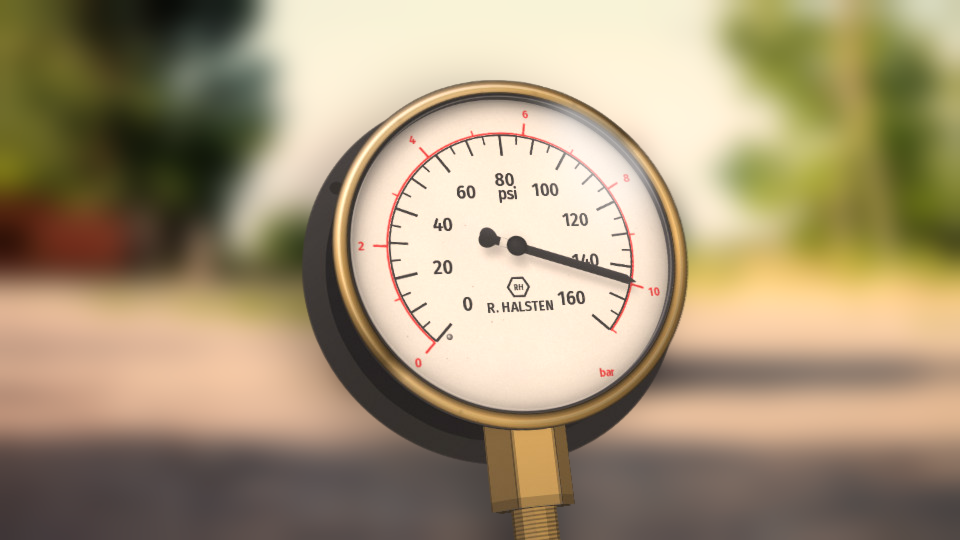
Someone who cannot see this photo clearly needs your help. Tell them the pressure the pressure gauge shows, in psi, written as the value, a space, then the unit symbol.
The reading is 145 psi
